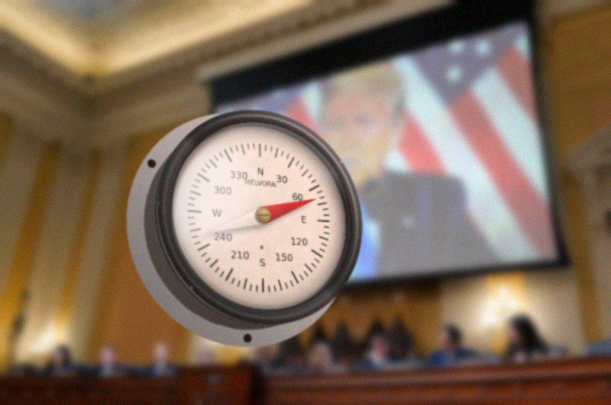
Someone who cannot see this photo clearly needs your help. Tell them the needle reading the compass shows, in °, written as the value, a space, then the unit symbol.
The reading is 70 °
